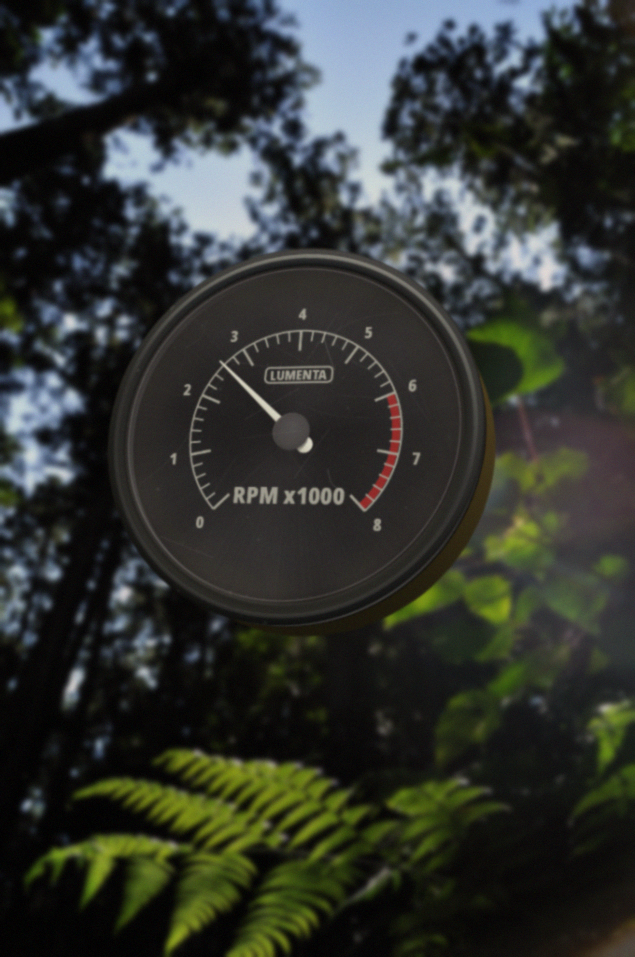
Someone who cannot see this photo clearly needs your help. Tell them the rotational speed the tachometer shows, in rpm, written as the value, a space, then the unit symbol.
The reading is 2600 rpm
